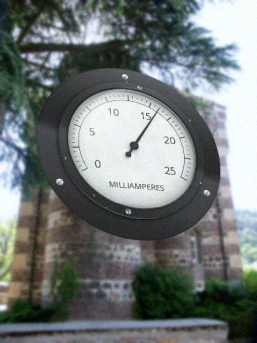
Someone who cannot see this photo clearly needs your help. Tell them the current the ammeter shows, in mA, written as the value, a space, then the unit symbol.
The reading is 16 mA
